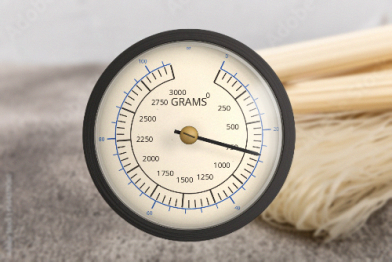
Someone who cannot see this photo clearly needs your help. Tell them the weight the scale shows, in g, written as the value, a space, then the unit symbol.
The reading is 750 g
